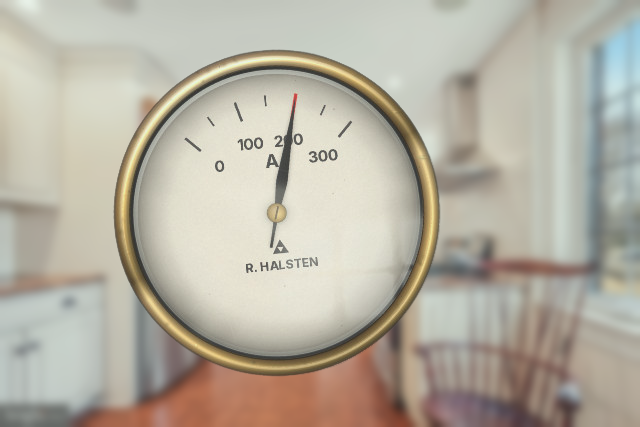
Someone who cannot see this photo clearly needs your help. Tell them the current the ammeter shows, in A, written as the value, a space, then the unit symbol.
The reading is 200 A
